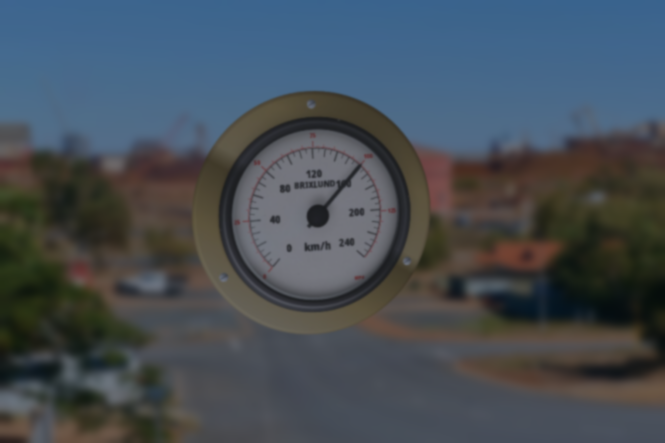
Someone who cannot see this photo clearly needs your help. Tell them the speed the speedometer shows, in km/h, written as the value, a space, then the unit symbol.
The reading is 160 km/h
